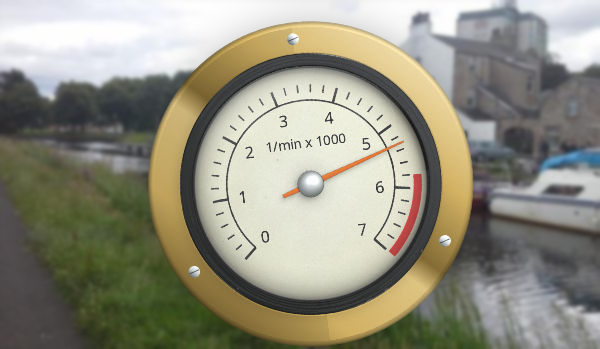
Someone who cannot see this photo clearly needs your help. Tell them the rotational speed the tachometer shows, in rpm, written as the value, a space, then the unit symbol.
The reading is 5300 rpm
